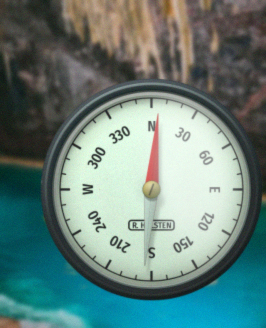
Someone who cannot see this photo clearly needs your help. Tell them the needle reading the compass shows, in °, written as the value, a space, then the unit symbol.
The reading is 5 °
